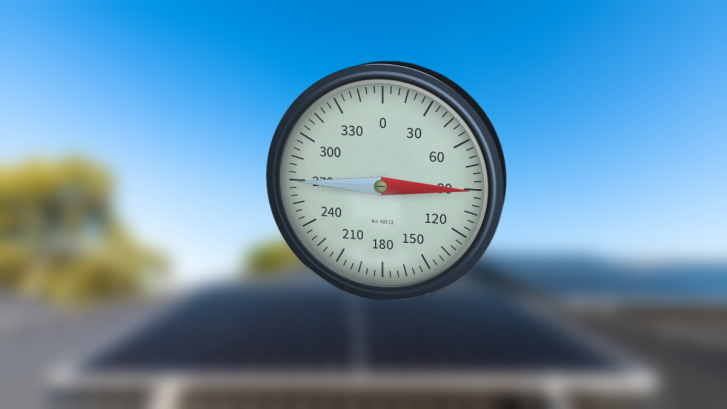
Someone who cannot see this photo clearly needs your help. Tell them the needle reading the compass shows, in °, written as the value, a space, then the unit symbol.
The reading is 90 °
